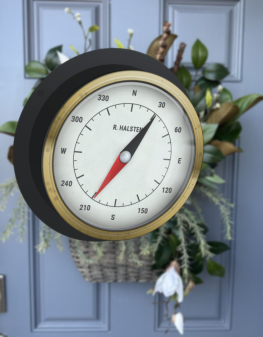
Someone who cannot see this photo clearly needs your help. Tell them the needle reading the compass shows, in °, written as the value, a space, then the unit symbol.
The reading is 210 °
